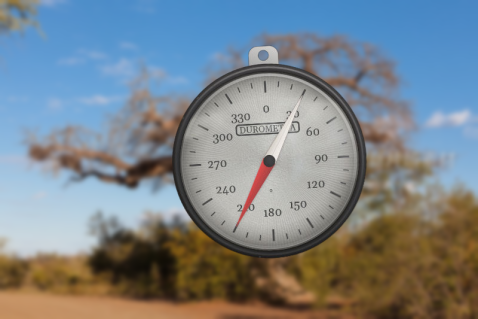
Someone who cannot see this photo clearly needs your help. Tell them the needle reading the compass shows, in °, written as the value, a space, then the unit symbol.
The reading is 210 °
